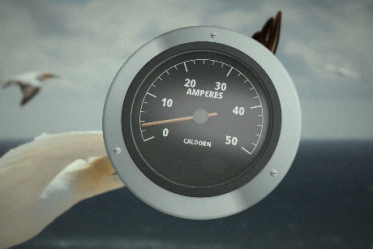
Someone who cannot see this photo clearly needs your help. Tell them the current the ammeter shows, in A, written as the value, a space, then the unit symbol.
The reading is 3 A
